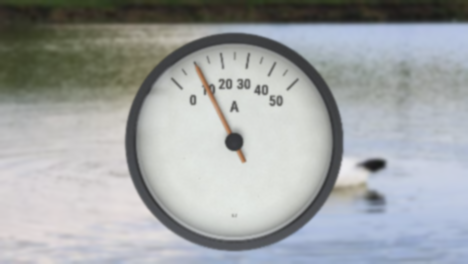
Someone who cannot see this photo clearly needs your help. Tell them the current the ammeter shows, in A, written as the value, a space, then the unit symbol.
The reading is 10 A
